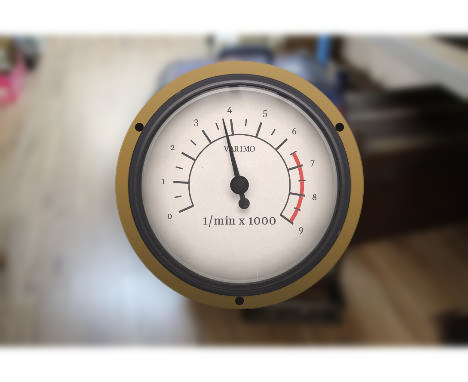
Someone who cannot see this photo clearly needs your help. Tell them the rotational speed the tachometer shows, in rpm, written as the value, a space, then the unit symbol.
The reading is 3750 rpm
